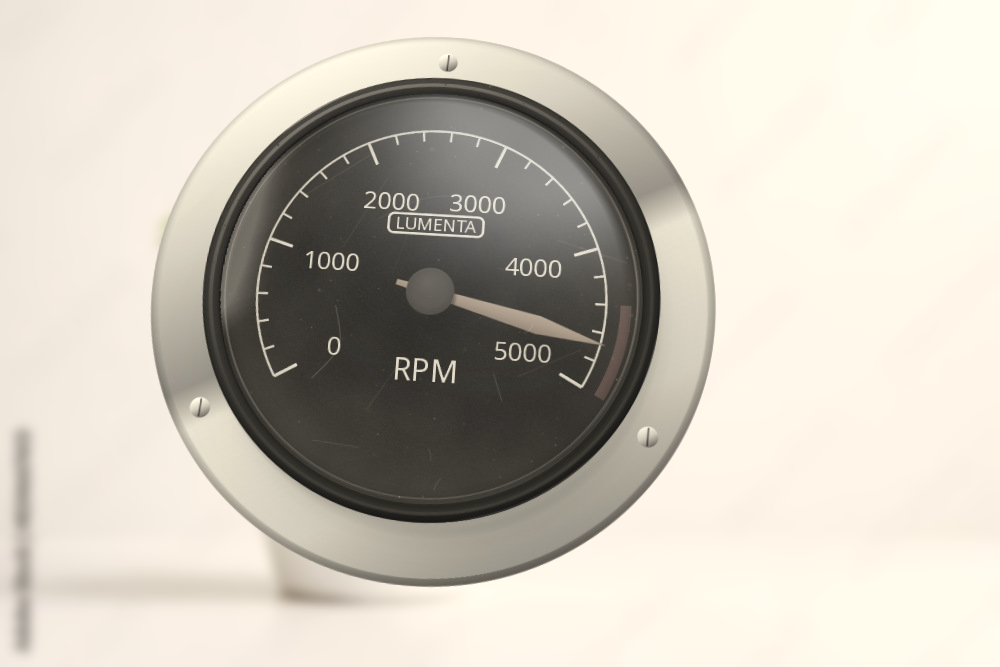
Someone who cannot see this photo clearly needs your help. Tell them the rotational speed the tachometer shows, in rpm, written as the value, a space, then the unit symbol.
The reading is 4700 rpm
